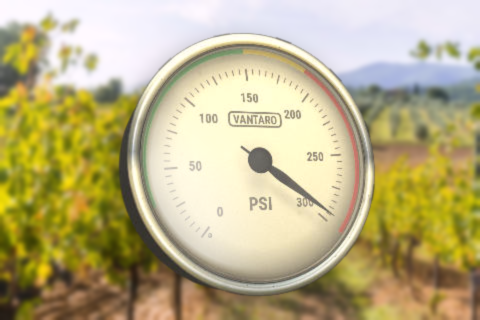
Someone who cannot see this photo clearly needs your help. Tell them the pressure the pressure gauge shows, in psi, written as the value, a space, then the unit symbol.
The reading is 295 psi
